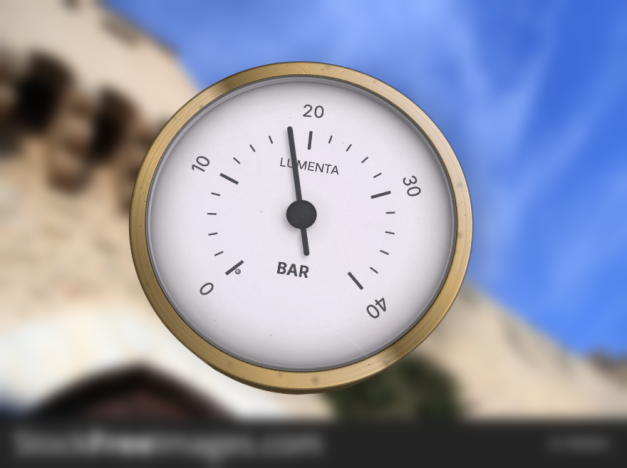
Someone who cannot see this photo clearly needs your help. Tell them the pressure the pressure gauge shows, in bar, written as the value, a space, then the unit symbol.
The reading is 18 bar
